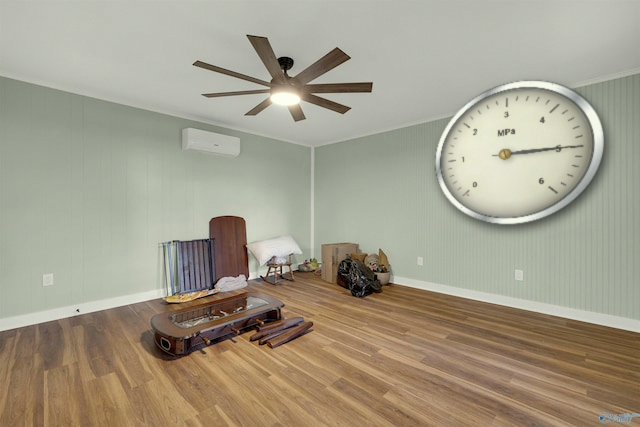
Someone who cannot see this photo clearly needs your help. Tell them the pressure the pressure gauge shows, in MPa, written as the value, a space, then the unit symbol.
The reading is 5 MPa
